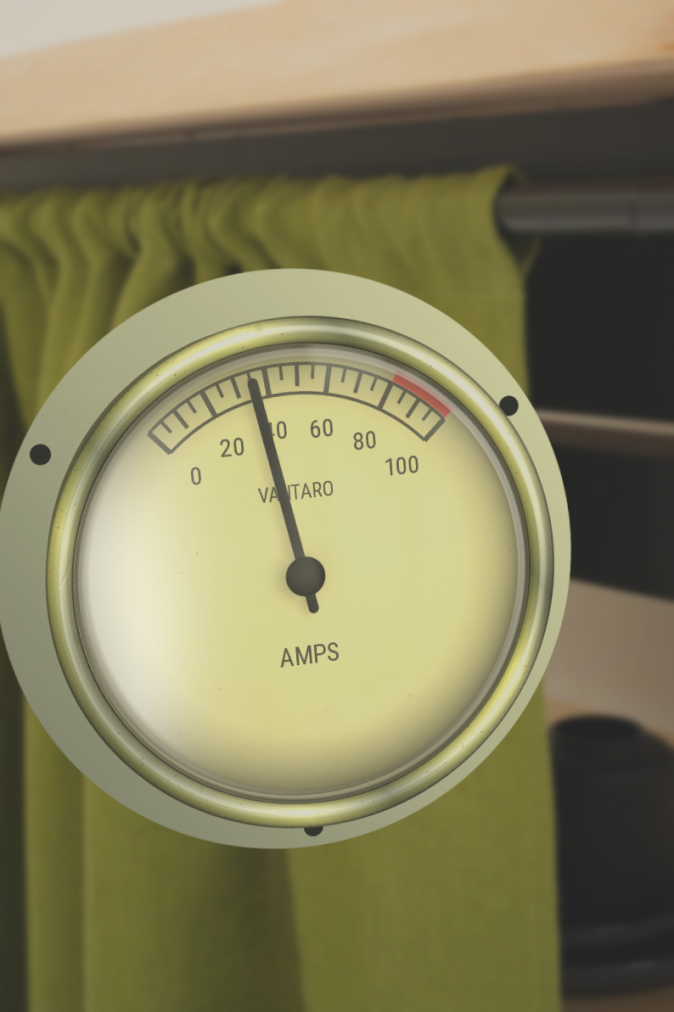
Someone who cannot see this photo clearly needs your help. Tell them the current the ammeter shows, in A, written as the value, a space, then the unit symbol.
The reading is 35 A
